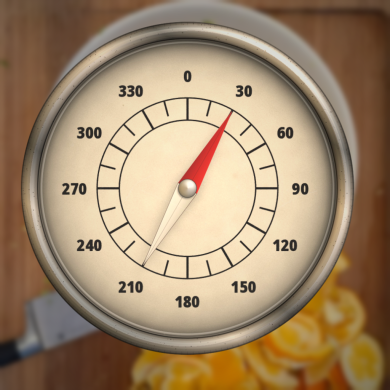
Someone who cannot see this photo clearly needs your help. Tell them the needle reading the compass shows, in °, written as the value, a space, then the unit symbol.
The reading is 30 °
